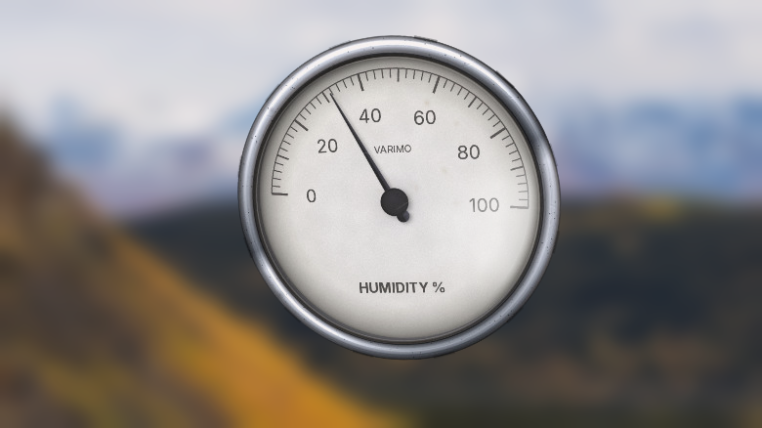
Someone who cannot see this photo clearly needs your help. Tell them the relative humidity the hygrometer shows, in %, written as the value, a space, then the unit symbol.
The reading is 32 %
